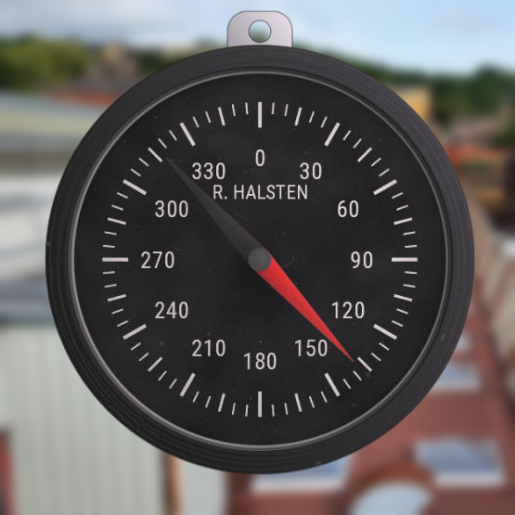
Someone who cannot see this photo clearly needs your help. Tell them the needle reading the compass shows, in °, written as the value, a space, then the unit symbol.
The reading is 137.5 °
